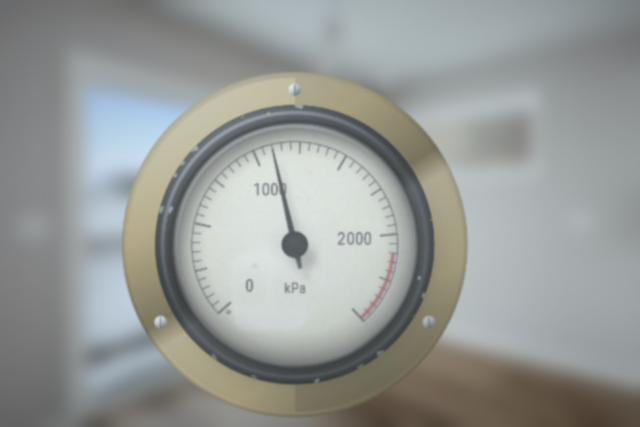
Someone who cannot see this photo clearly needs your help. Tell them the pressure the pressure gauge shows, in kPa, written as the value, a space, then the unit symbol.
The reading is 1100 kPa
